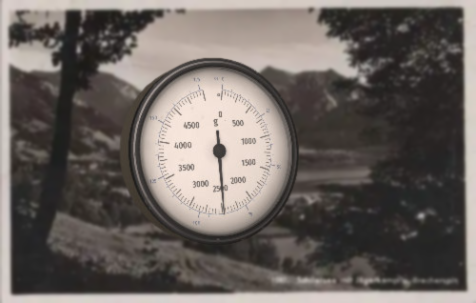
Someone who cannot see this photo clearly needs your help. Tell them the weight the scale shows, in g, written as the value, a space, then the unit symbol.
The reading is 2500 g
